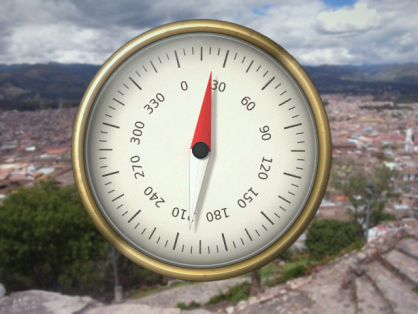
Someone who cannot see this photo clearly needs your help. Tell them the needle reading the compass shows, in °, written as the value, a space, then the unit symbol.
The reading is 22.5 °
